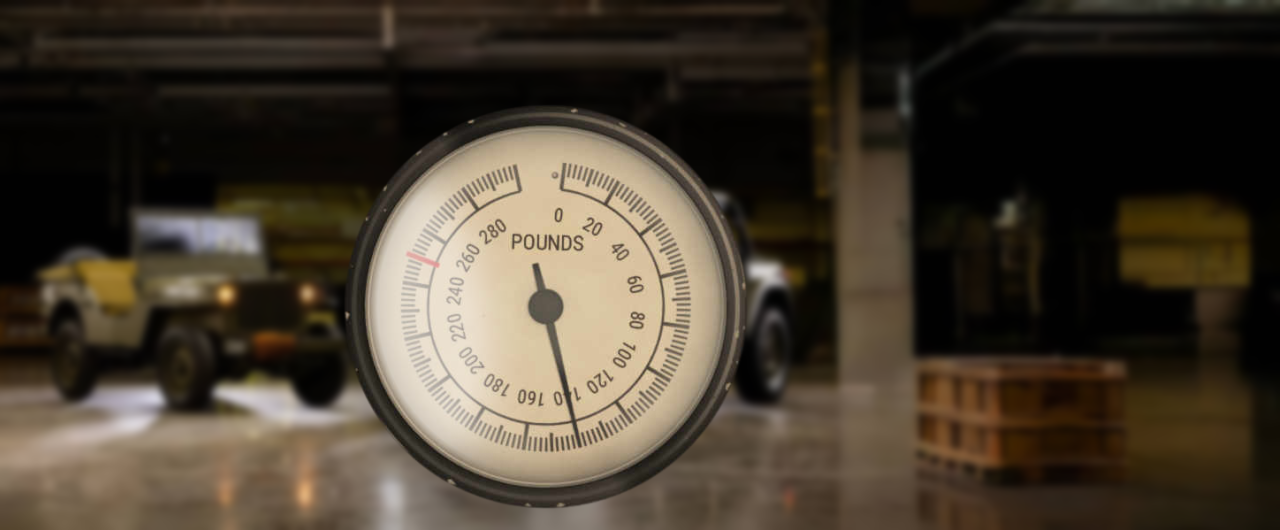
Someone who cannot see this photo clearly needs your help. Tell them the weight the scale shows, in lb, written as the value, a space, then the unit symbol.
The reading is 140 lb
